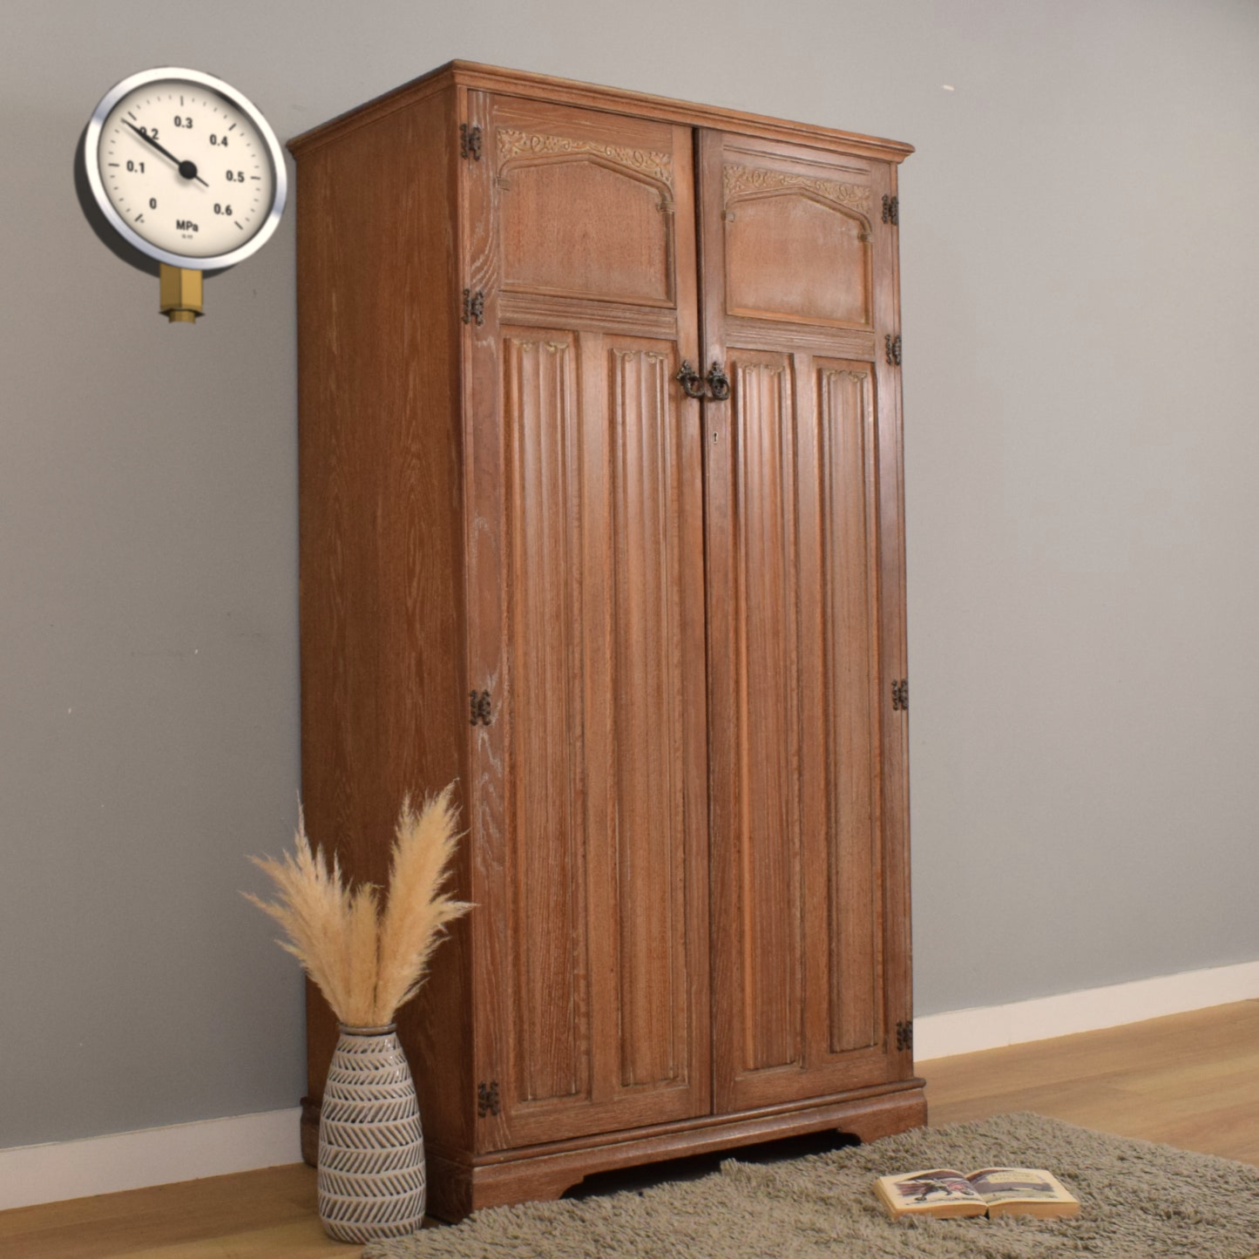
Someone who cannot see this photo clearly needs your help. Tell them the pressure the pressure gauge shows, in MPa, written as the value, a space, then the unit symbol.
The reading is 0.18 MPa
